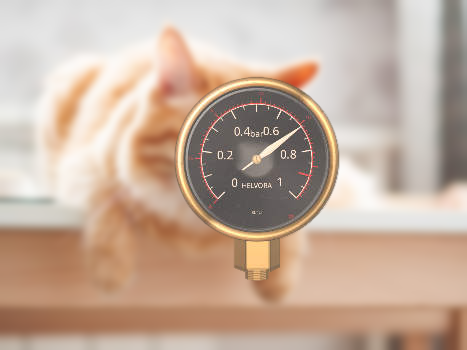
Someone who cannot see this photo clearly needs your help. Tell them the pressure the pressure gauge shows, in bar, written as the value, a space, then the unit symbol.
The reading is 0.7 bar
